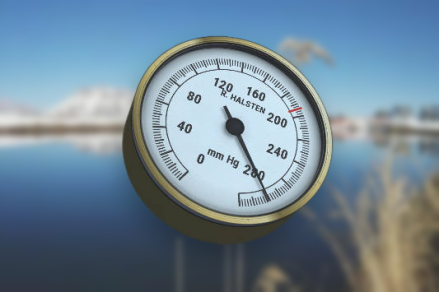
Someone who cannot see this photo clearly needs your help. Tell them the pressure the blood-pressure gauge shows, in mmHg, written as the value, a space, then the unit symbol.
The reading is 280 mmHg
